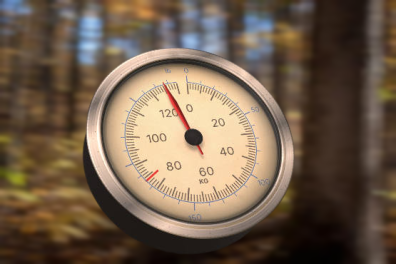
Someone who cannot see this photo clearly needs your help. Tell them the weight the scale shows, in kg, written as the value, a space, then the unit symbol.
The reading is 125 kg
